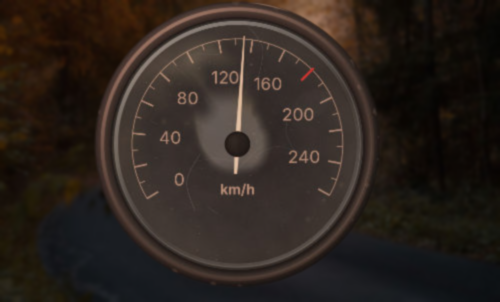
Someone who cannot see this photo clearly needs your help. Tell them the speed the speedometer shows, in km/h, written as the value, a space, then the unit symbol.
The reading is 135 km/h
